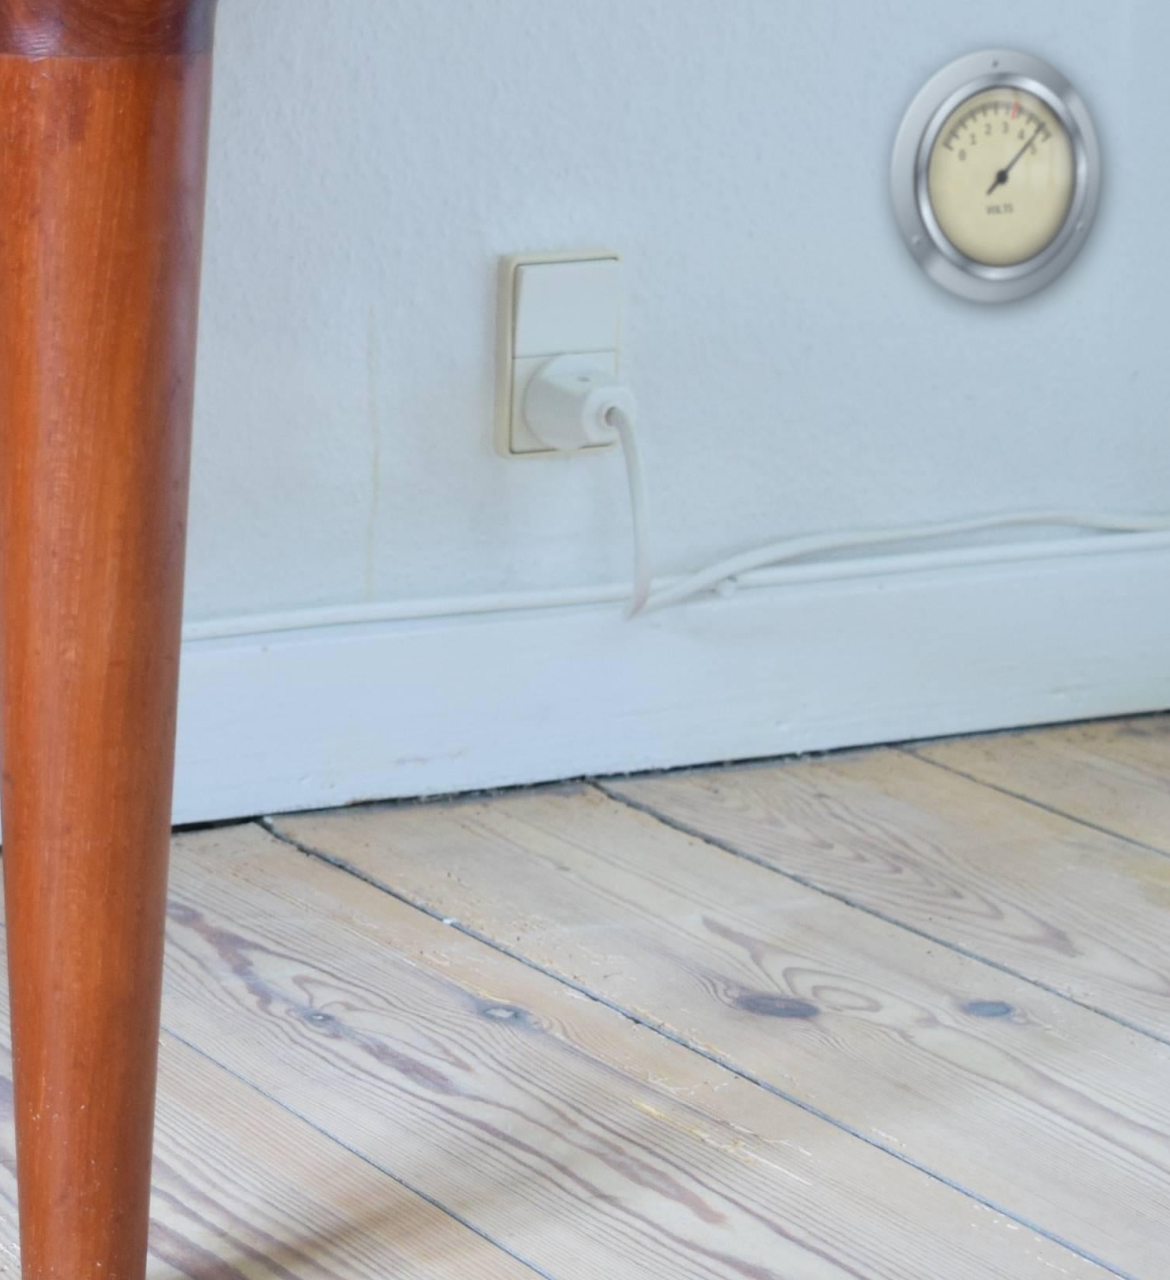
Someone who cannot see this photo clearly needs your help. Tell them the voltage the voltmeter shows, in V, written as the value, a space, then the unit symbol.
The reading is 4.5 V
